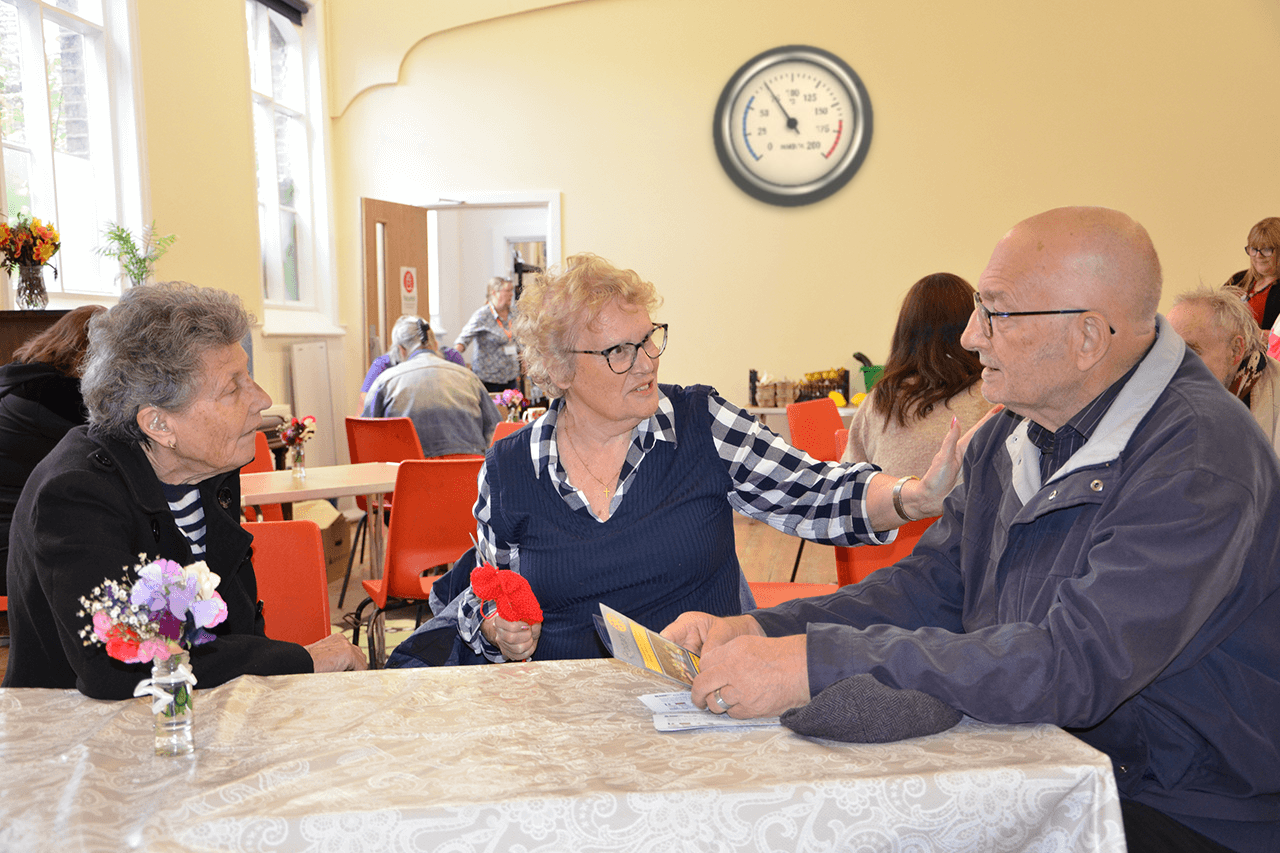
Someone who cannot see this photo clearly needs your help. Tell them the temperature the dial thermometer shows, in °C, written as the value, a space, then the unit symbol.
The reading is 75 °C
